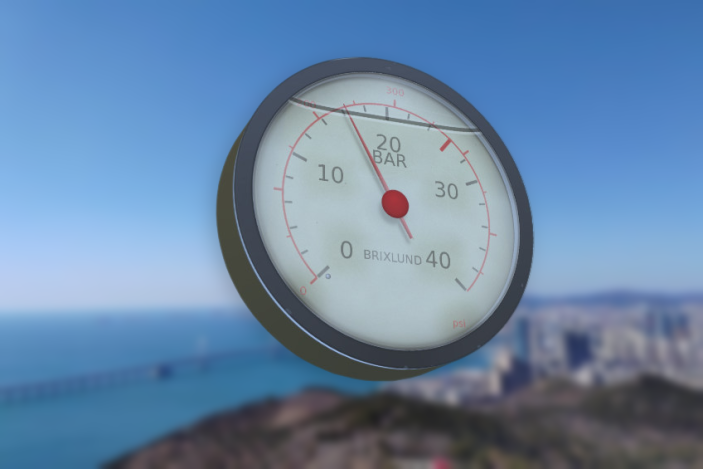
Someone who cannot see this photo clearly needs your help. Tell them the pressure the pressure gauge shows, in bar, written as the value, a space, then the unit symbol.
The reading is 16 bar
